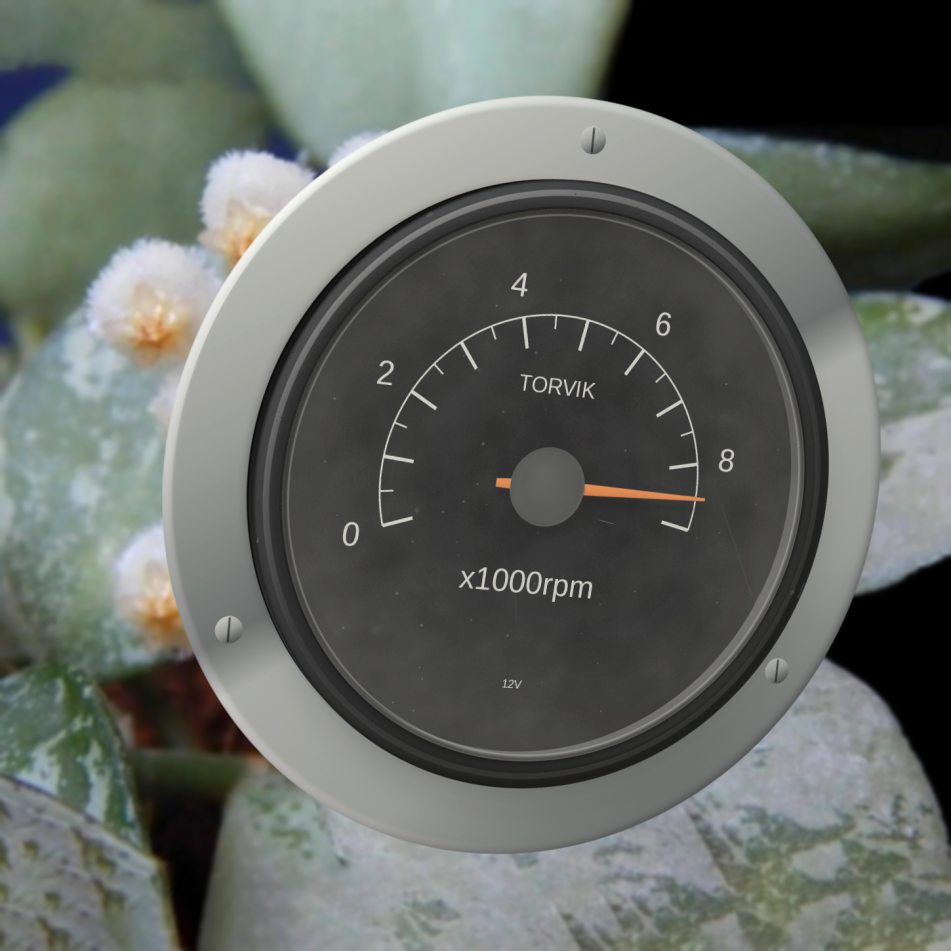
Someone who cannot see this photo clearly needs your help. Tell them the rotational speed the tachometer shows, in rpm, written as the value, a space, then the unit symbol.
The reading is 8500 rpm
